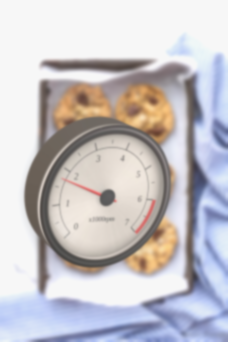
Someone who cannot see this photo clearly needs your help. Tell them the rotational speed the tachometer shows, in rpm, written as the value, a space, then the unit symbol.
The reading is 1750 rpm
